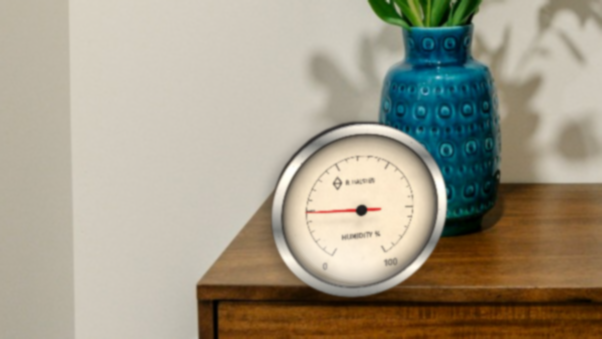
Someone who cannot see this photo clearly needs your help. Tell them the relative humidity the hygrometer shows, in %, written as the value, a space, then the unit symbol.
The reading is 20 %
